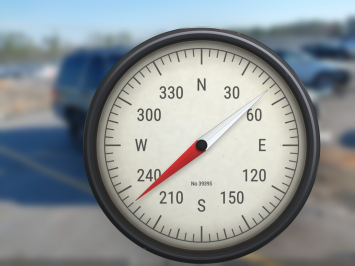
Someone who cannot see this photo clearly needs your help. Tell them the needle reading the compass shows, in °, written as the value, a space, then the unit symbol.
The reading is 230 °
